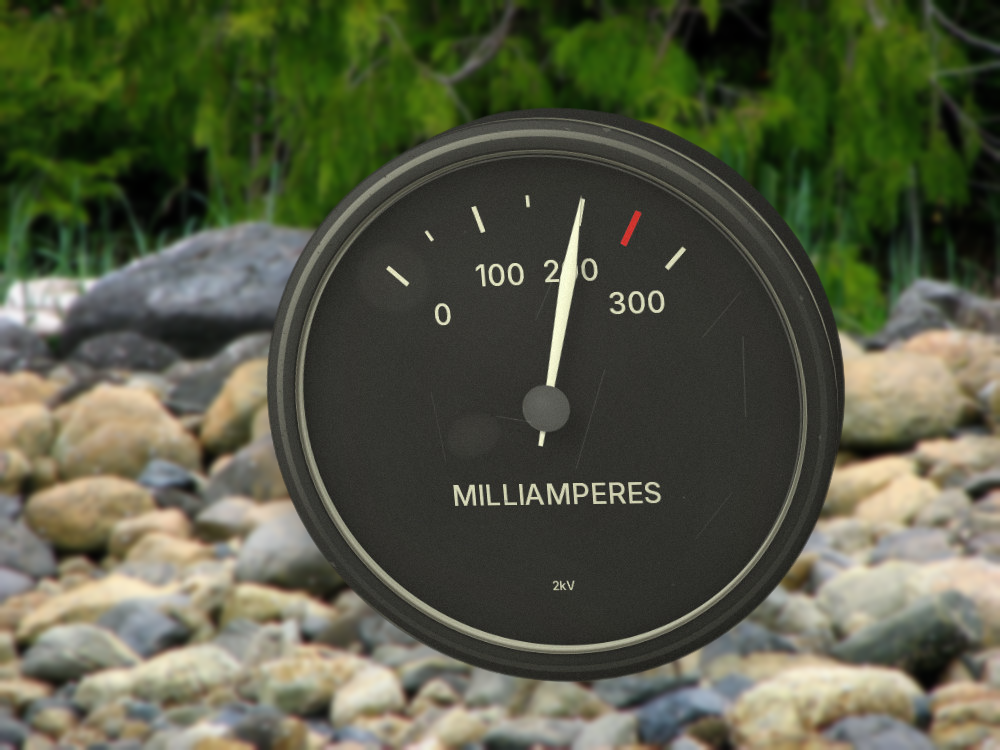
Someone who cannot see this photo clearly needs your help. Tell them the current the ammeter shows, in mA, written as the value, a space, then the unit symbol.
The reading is 200 mA
